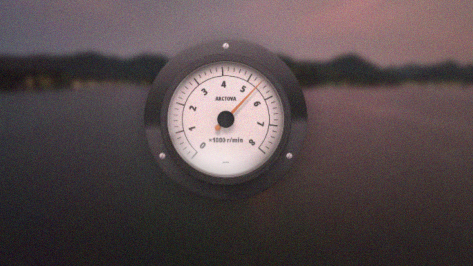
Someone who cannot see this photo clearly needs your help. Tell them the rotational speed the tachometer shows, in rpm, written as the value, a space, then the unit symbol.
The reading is 5400 rpm
